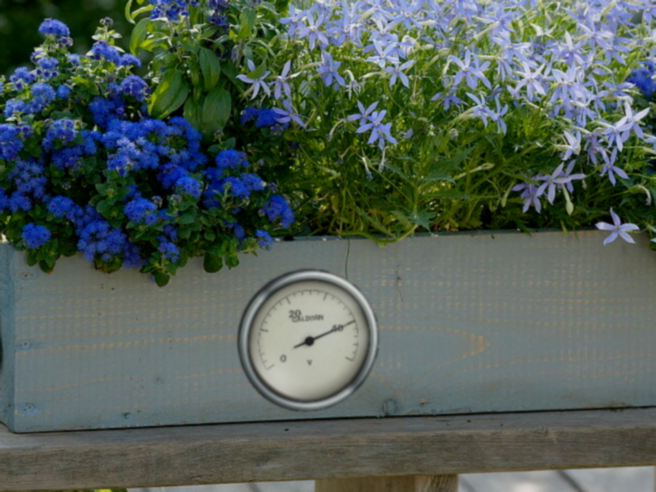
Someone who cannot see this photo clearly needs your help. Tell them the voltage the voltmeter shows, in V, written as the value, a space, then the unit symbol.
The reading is 40 V
